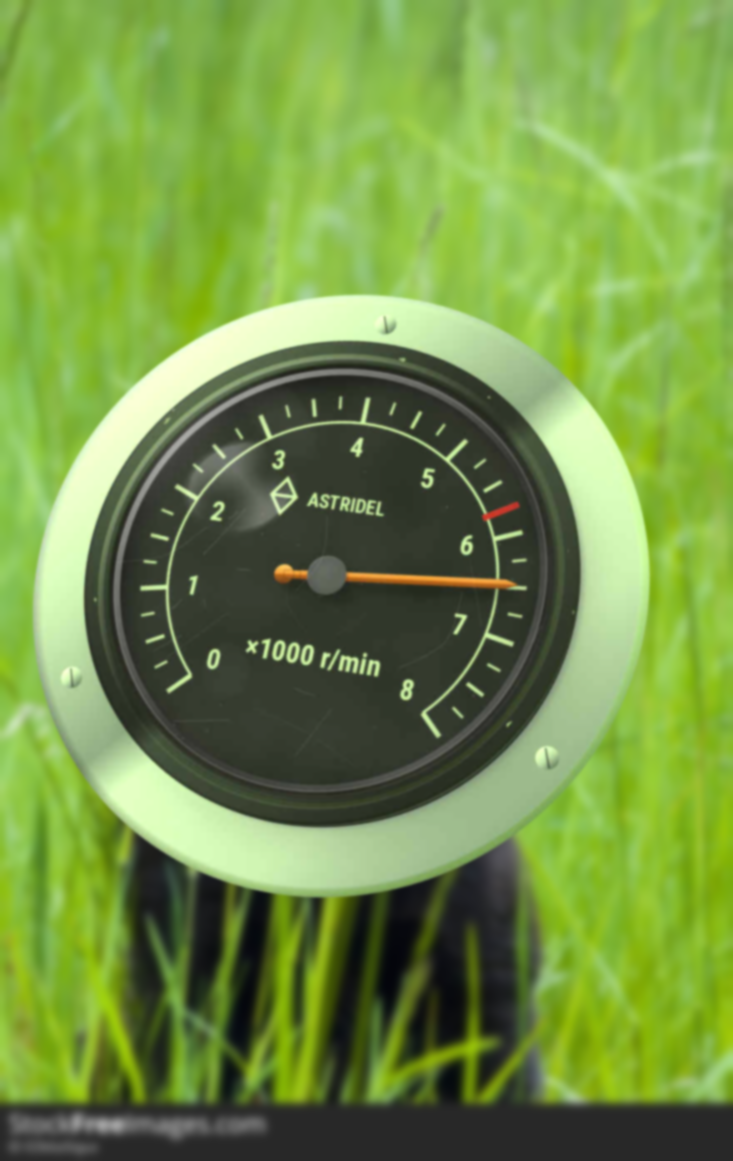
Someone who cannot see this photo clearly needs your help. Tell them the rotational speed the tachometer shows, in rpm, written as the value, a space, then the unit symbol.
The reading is 6500 rpm
